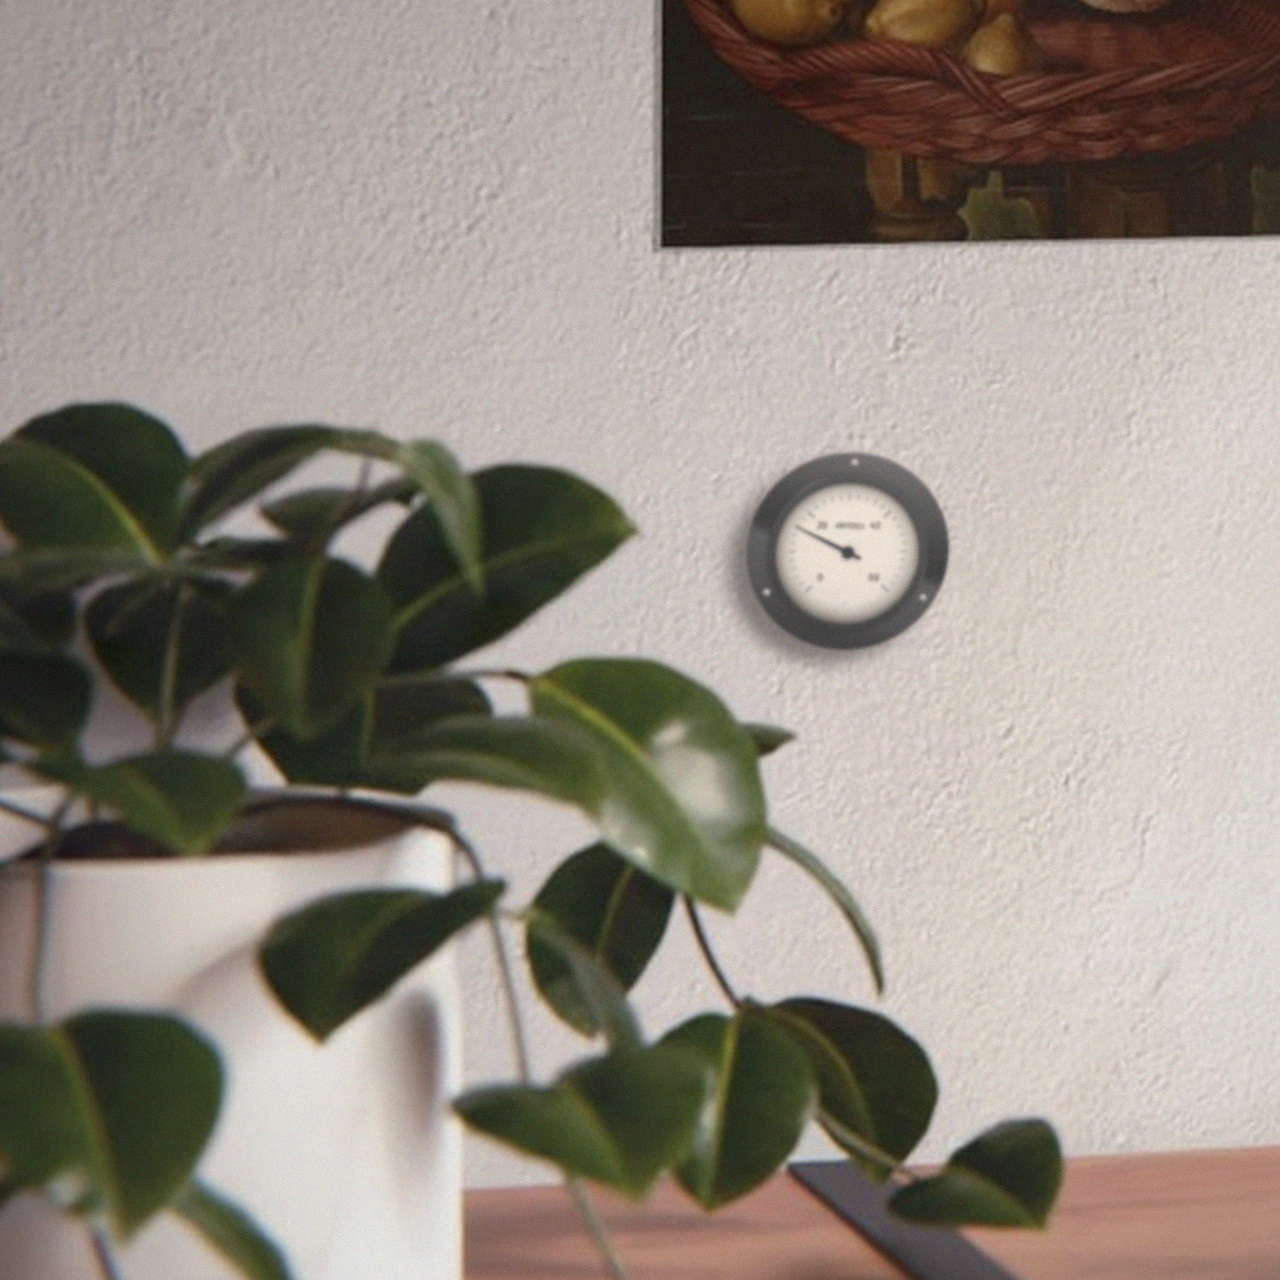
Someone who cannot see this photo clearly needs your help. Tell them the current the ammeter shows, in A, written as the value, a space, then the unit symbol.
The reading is 16 A
